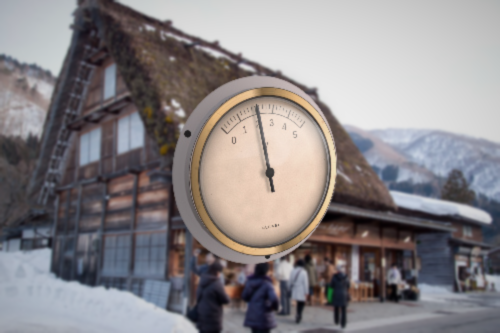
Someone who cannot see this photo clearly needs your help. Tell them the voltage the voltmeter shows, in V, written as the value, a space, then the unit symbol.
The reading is 2 V
